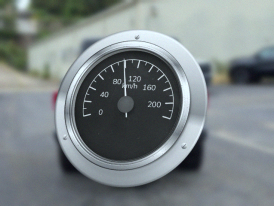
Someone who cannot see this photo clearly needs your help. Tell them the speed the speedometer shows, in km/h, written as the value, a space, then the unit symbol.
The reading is 100 km/h
